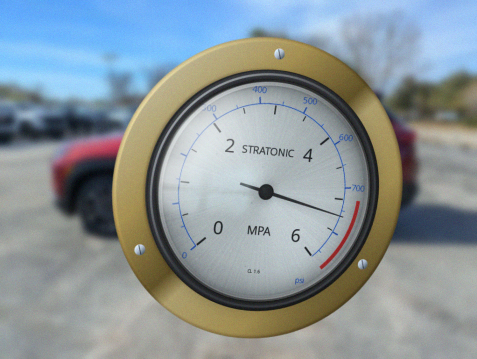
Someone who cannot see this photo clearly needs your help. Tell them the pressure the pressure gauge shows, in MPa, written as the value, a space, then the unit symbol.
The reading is 5.25 MPa
